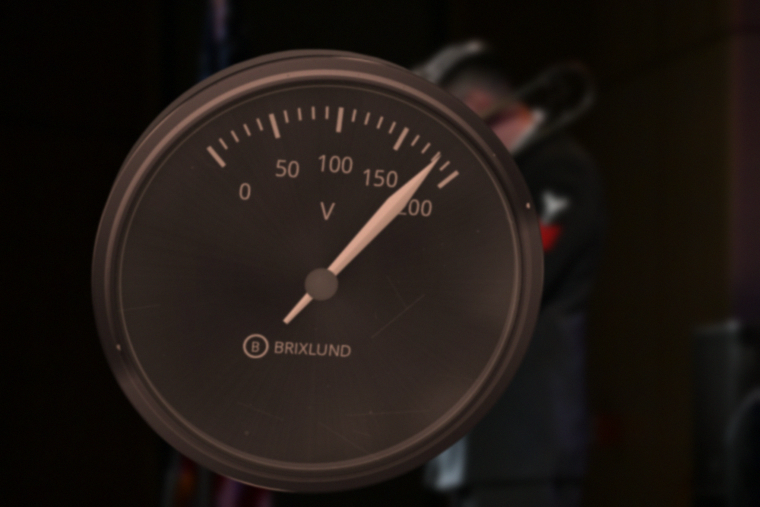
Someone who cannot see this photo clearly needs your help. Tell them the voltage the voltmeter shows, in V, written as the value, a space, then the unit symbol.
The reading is 180 V
